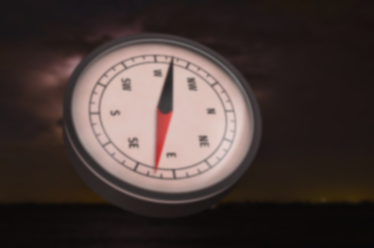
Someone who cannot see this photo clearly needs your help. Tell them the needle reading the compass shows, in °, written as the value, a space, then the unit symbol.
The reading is 105 °
